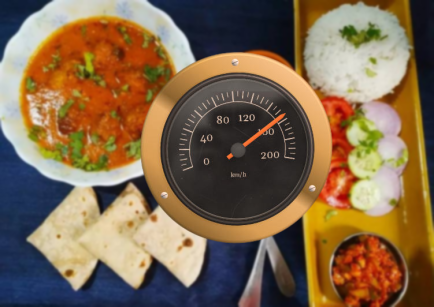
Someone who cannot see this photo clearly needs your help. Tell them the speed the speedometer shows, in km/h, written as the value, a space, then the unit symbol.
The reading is 155 km/h
